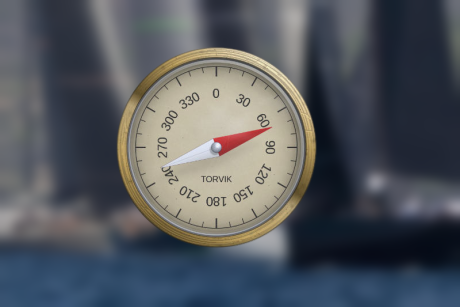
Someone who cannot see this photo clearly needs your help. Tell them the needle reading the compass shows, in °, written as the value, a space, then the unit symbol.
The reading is 70 °
